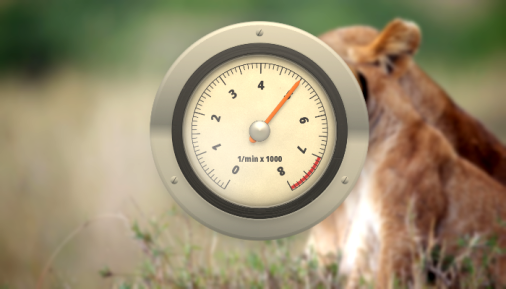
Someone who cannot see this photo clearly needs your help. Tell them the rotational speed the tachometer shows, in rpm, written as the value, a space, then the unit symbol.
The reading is 5000 rpm
